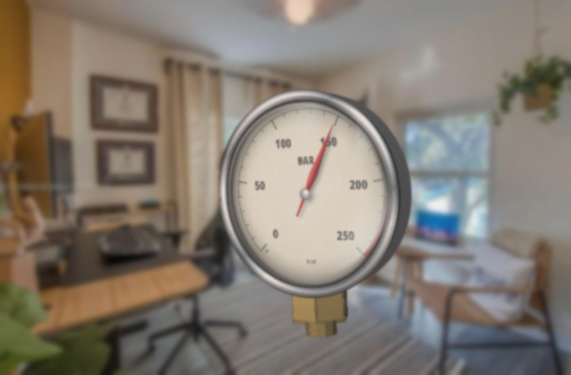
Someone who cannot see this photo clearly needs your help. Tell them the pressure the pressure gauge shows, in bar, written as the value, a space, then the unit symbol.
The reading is 150 bar
